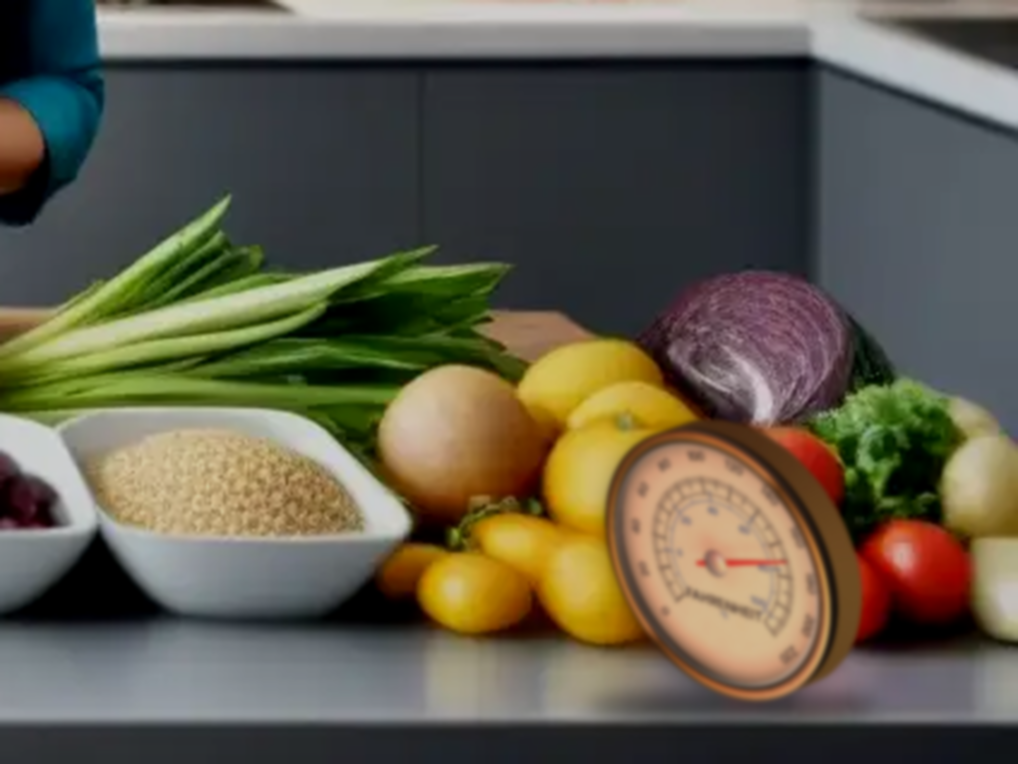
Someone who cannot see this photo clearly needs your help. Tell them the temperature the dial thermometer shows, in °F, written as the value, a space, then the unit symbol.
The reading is 170 °F
